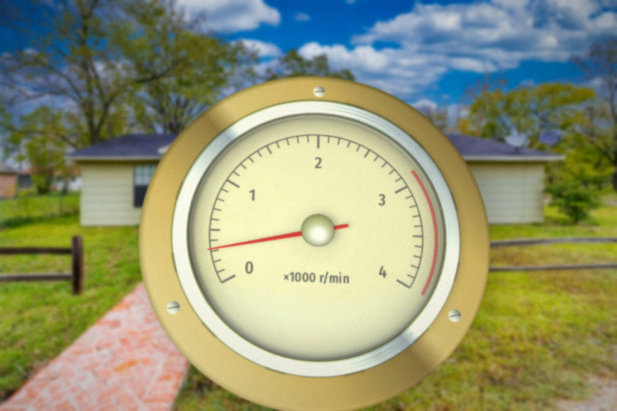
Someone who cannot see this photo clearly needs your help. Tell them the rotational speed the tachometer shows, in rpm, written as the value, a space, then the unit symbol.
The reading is 300 rpm
